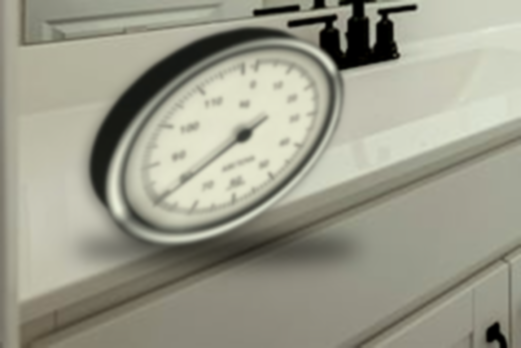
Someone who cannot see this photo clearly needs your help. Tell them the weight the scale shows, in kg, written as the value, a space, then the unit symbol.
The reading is 80 kg
